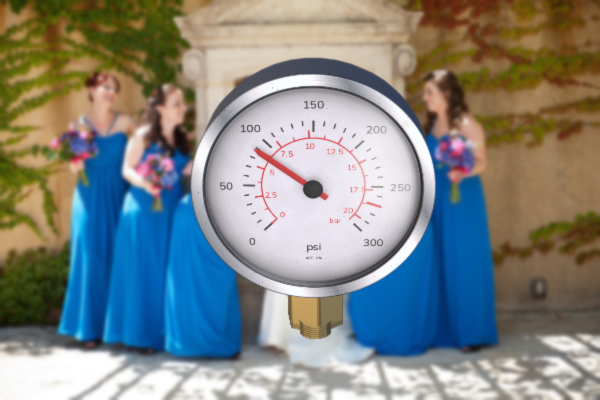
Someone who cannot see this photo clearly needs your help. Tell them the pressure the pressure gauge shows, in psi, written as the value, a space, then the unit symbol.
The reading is 90 psi
